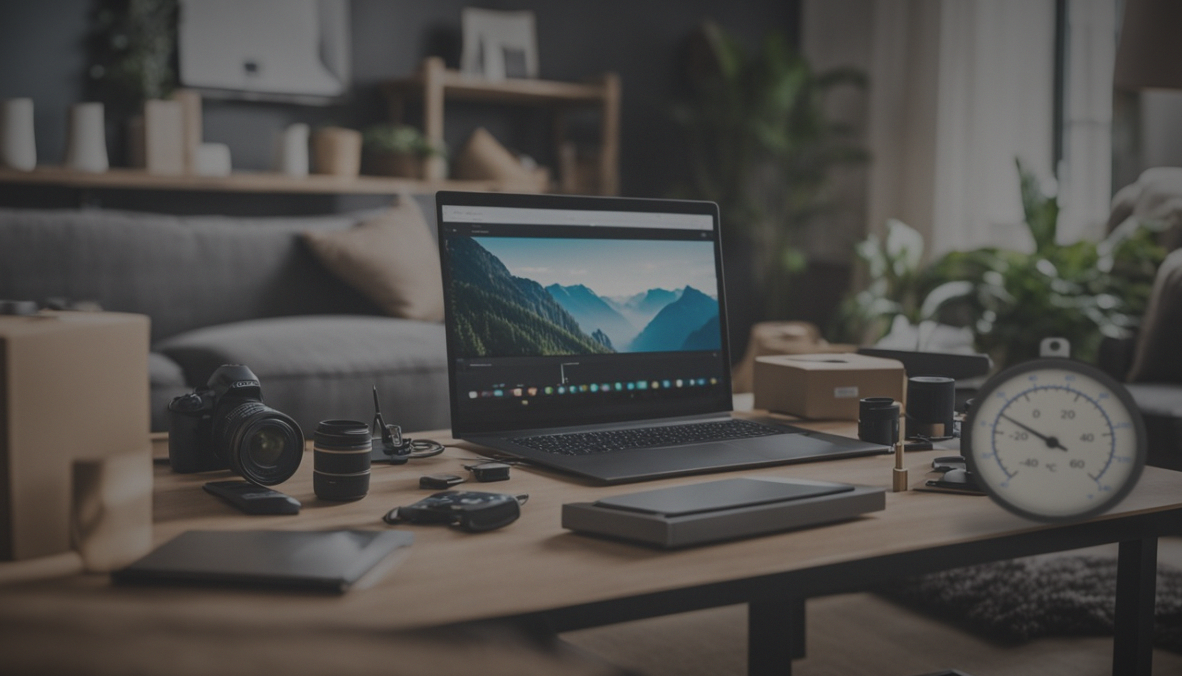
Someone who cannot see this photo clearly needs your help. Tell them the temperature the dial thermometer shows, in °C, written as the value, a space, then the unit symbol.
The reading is -12 °C
